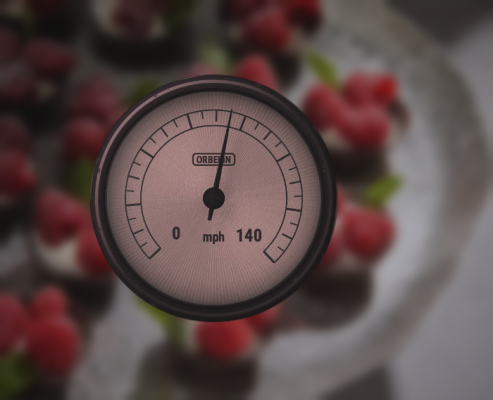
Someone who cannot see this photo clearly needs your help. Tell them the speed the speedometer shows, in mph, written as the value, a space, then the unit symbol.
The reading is 75 mph
